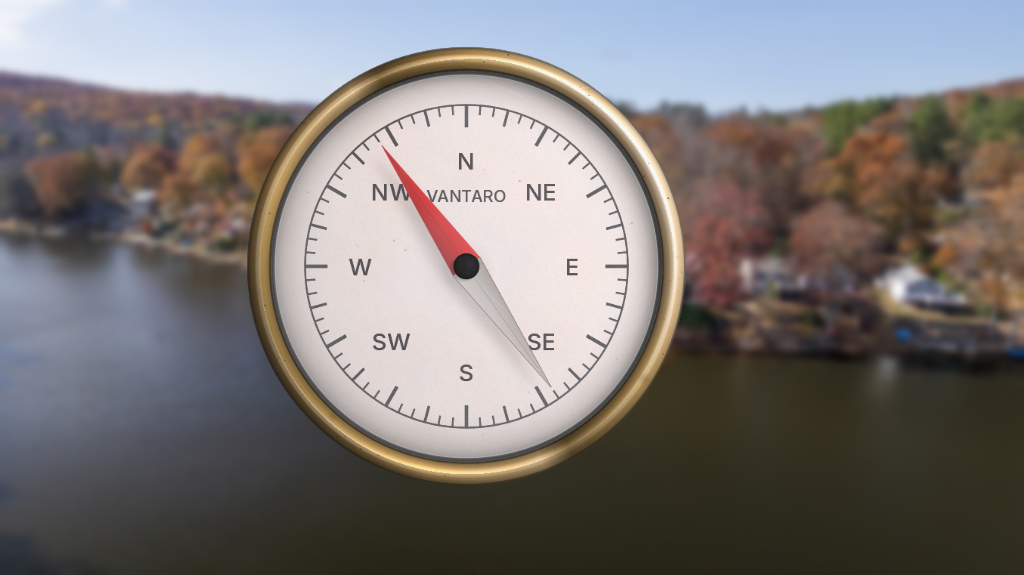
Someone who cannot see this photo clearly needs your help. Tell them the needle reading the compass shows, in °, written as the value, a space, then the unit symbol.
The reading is 325 °
